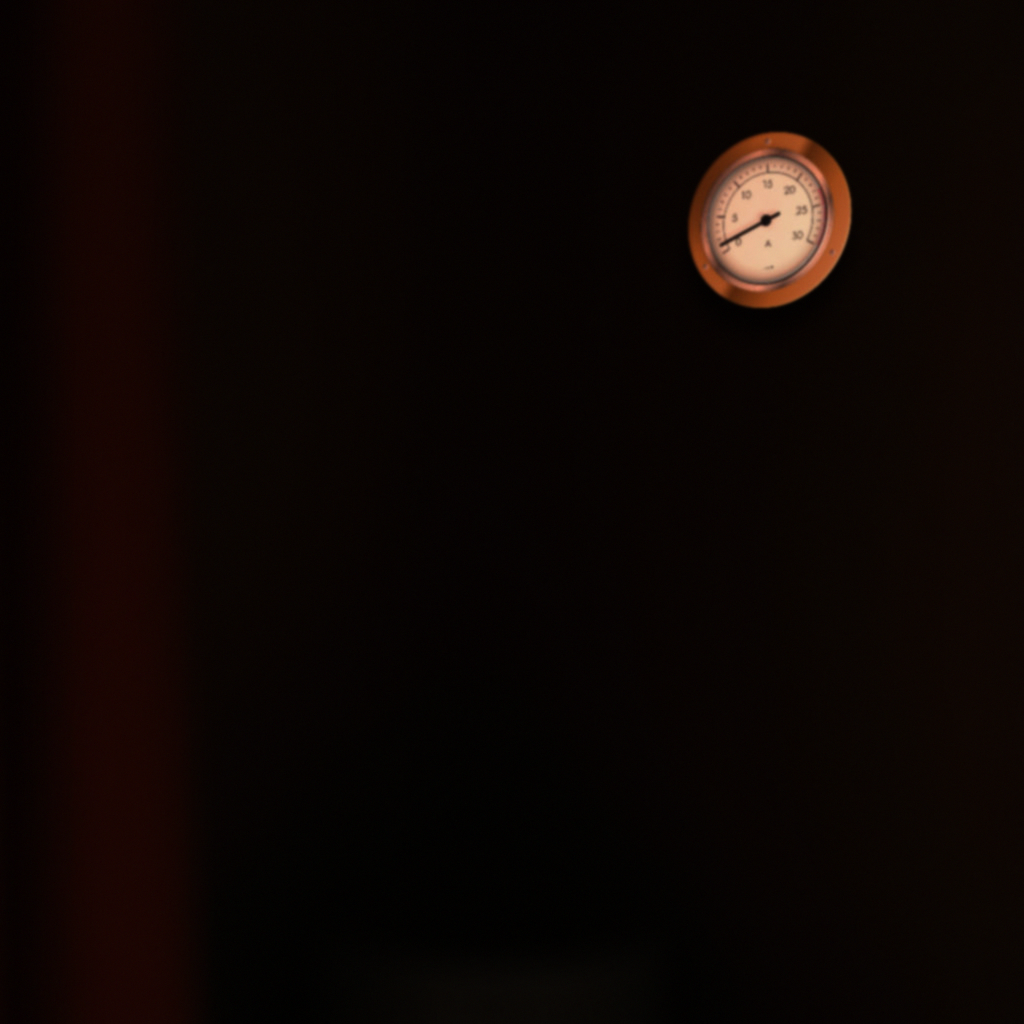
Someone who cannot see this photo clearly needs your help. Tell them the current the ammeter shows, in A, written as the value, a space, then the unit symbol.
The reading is 1 A
